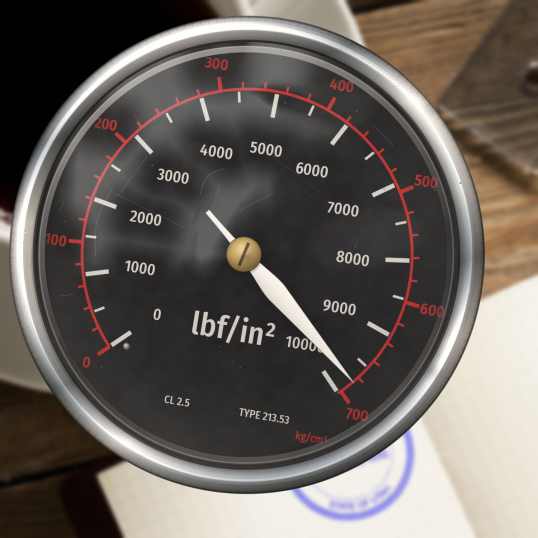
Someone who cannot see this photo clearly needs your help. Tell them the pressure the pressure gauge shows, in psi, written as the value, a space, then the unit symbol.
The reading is 9750 psi
